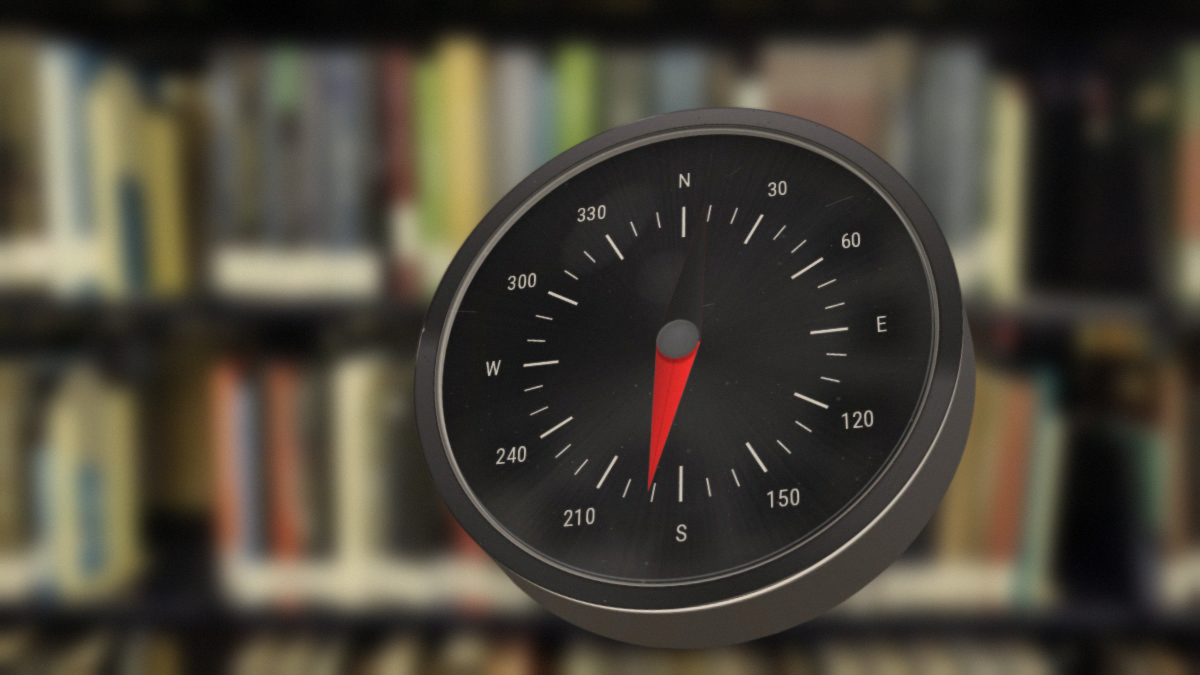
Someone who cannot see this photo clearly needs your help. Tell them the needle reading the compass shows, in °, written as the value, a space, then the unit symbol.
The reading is 190 °
